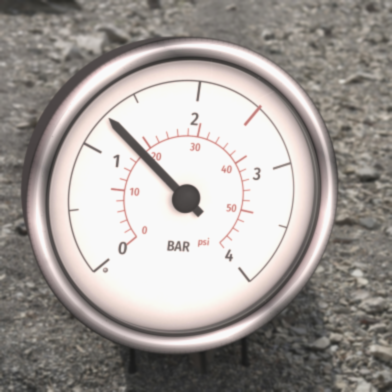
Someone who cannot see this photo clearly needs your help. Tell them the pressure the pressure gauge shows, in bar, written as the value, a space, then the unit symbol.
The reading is 1.25 bar
